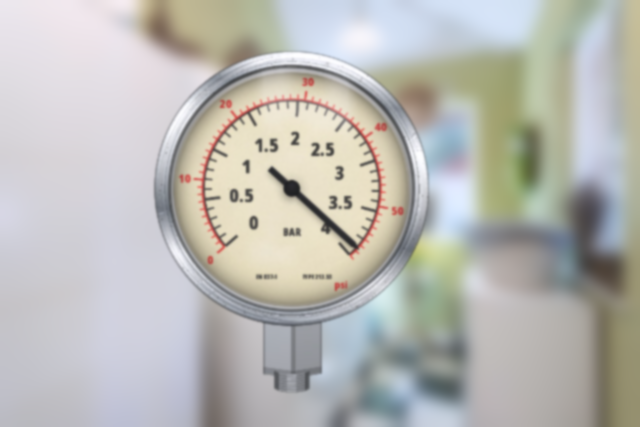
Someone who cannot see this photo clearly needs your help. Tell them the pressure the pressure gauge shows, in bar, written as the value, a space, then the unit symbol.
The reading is 3.9 bar
